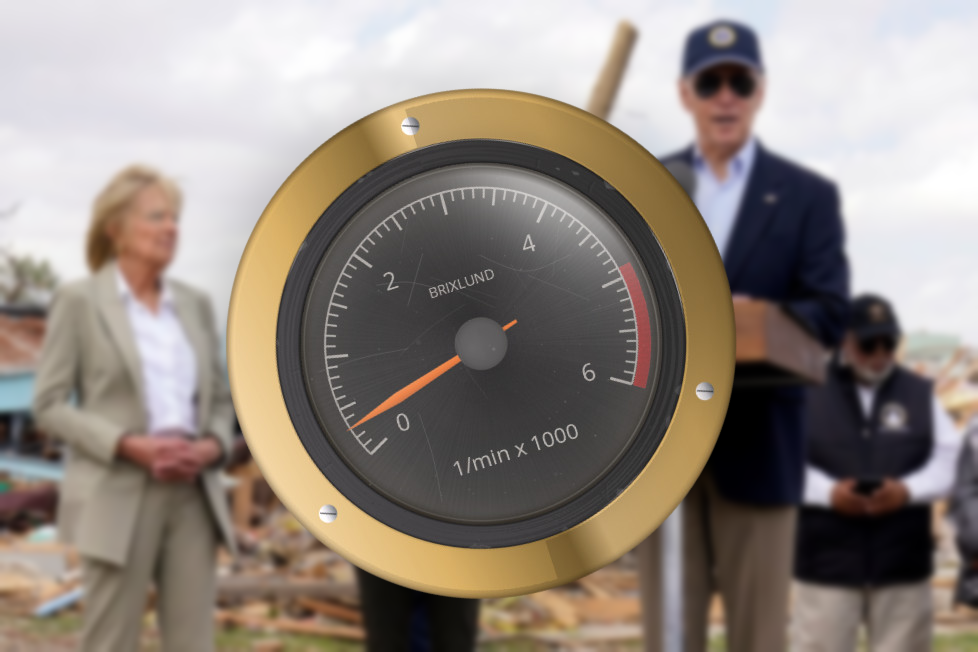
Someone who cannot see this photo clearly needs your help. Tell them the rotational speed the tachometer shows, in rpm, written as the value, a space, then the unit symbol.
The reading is 300 rpm
